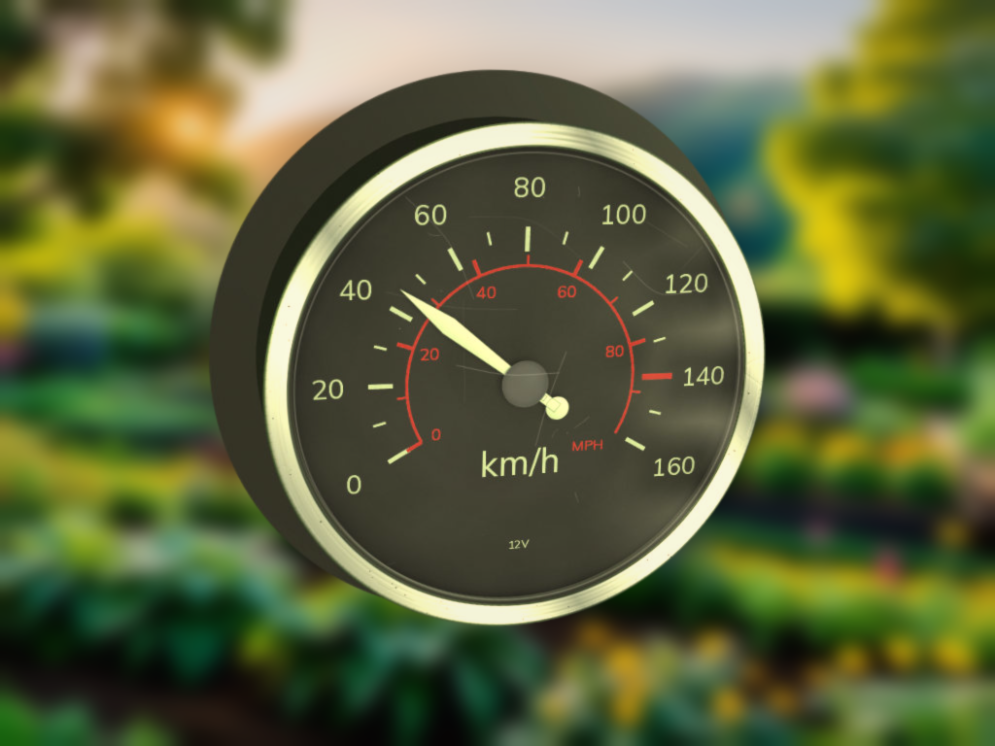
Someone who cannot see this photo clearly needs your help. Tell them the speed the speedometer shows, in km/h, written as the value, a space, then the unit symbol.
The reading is 45 km/h
